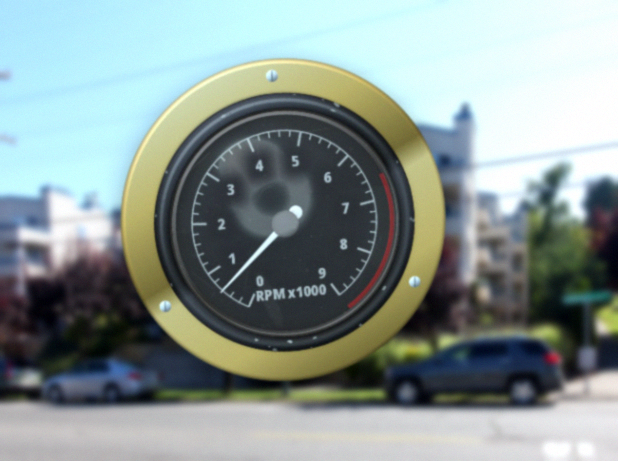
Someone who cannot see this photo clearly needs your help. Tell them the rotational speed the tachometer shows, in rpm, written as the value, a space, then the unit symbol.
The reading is 600 rpm
